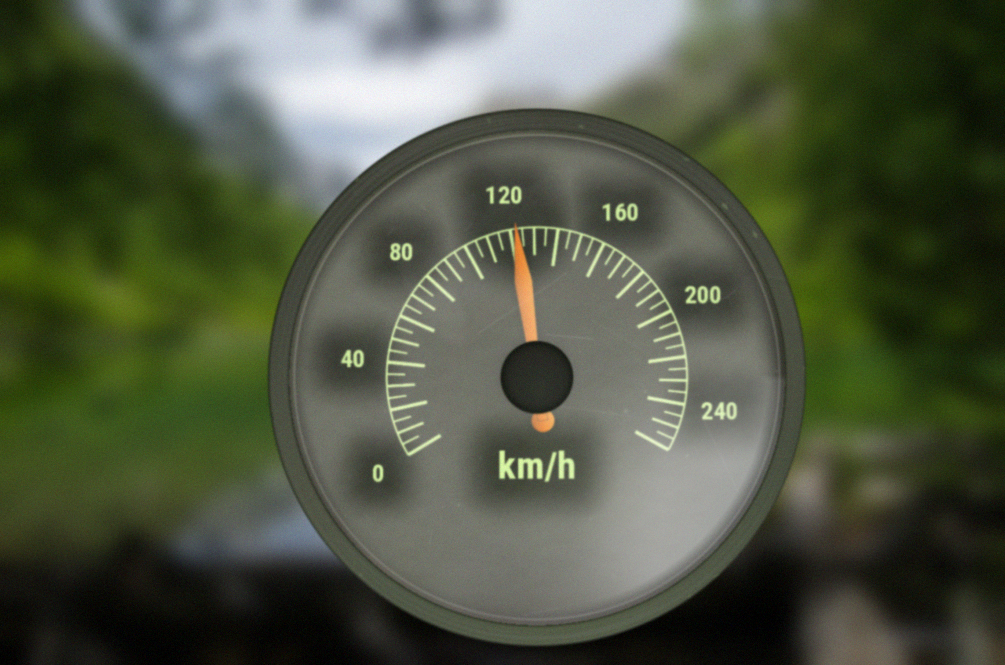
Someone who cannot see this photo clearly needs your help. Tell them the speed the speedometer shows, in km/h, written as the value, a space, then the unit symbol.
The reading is 122.5 km/h
